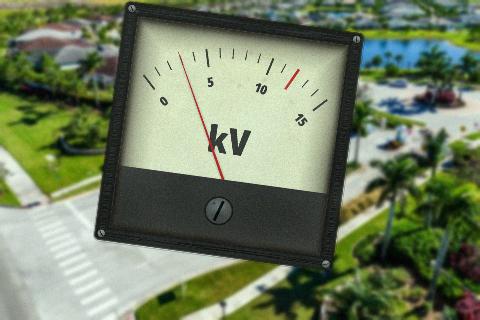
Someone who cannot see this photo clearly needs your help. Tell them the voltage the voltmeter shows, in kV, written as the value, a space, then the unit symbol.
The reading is 3 kV
